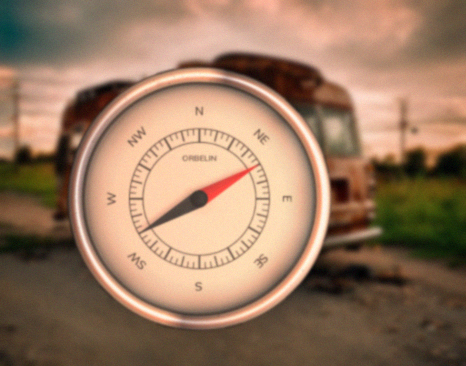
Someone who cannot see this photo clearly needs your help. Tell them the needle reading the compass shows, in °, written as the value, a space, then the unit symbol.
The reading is 60 °
